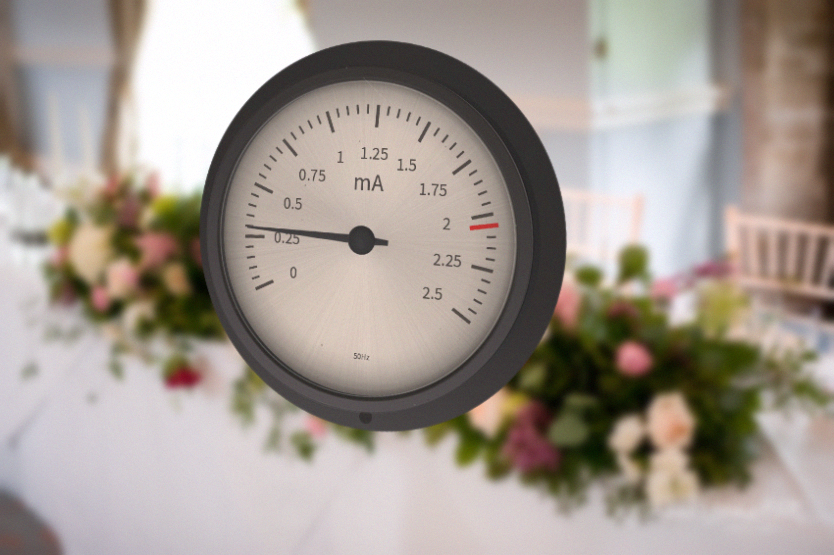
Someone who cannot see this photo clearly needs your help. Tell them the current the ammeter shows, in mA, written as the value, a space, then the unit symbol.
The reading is 0.3 mA
